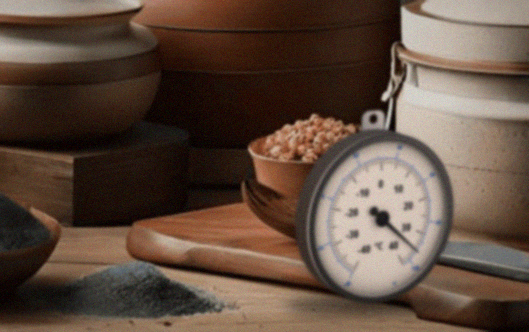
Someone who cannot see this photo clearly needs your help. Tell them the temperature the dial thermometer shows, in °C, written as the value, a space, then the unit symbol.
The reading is 35 °C
